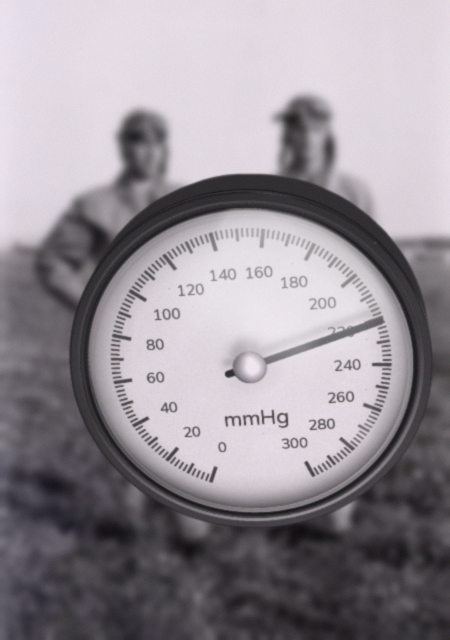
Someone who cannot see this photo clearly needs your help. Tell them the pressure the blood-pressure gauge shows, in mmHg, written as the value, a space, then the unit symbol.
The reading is 220 mmHg
